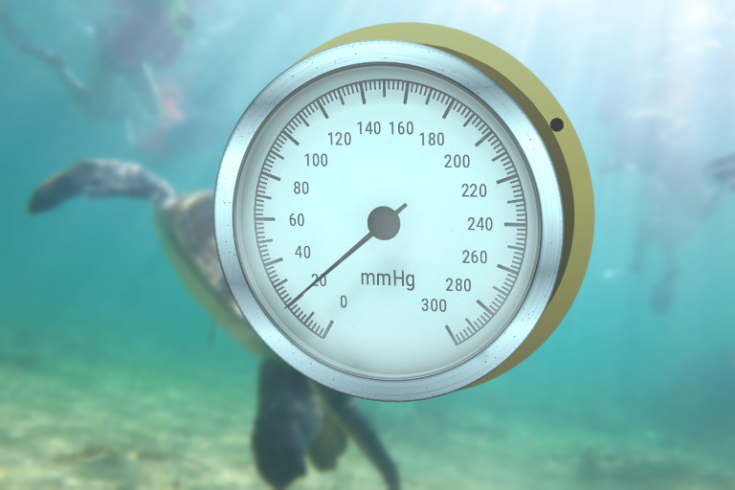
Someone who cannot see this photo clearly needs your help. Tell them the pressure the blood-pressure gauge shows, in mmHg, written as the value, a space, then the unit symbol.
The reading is 20 mmHg
